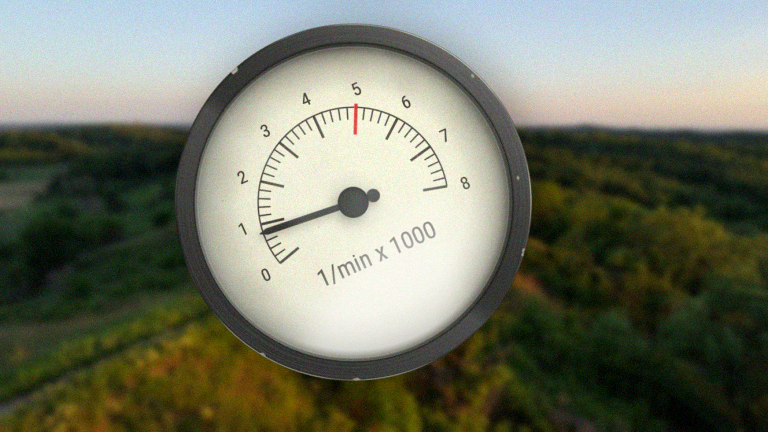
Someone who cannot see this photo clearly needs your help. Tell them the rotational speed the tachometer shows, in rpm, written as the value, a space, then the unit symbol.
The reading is 800 rpm
